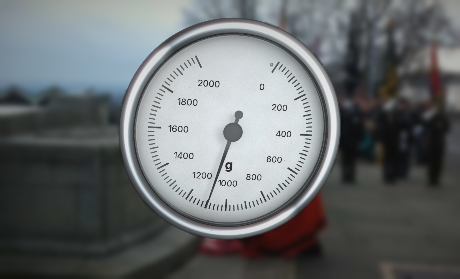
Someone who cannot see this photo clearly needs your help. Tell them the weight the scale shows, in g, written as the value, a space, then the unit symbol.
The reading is 1100 g
